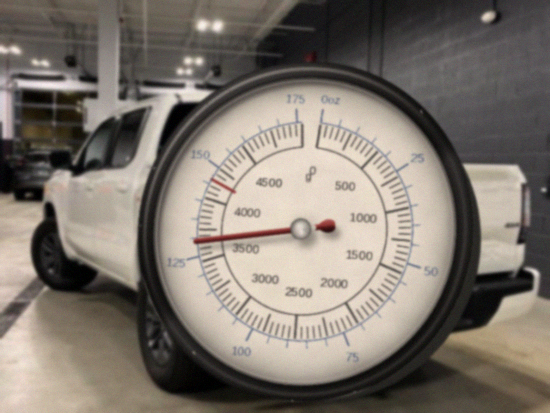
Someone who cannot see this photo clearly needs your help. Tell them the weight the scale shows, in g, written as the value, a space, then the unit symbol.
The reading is 3650 g
